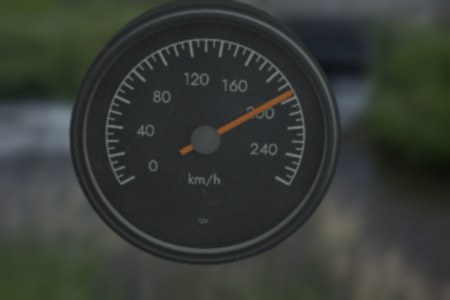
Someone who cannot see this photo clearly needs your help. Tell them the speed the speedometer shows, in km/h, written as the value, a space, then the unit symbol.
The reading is 195 km/h
